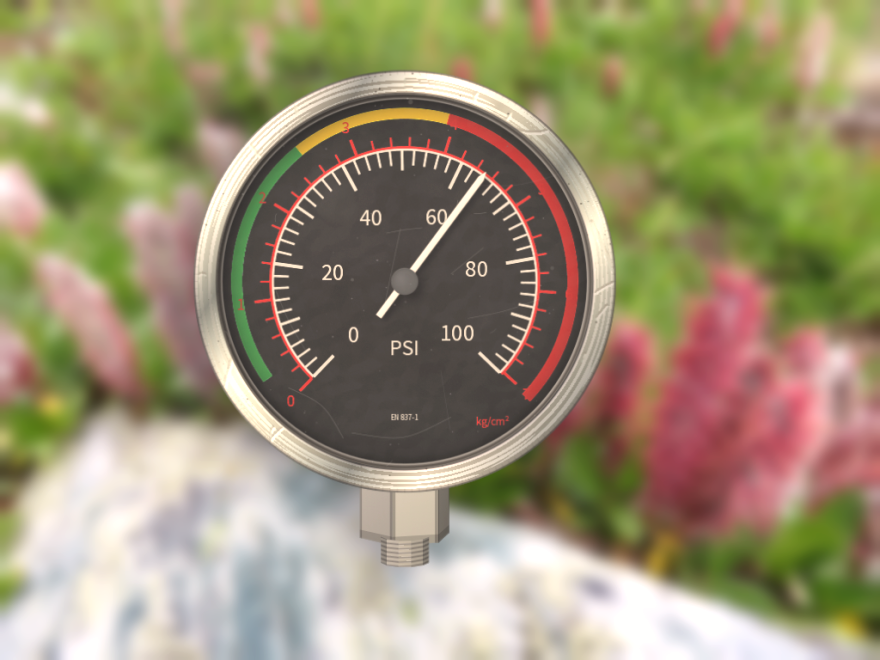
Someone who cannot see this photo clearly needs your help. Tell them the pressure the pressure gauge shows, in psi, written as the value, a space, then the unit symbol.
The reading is 64 psi
